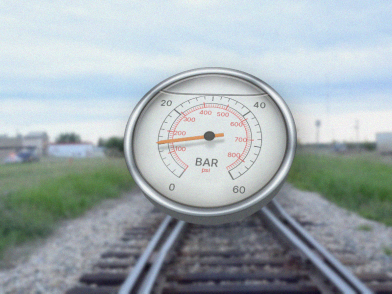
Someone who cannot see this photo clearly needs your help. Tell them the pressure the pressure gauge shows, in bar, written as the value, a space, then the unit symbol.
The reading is 10 bar
